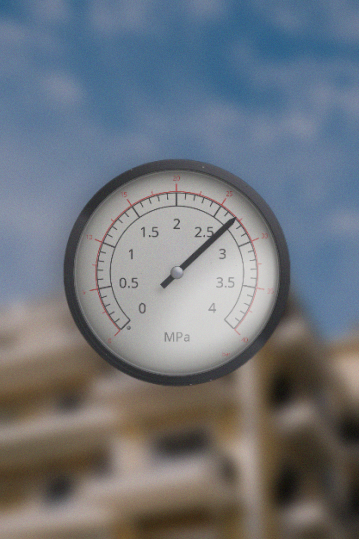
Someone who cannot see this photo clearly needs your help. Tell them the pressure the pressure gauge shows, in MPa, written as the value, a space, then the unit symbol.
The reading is 2.7 MPa
